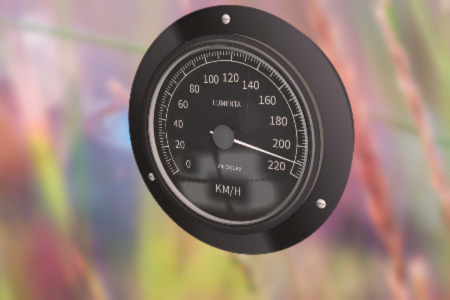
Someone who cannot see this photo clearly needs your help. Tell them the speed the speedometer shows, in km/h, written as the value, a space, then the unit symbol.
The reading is 210 km/h
